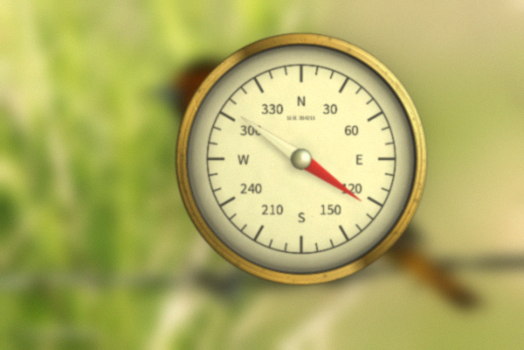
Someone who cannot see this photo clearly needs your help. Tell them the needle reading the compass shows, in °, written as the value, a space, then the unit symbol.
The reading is 125 °
